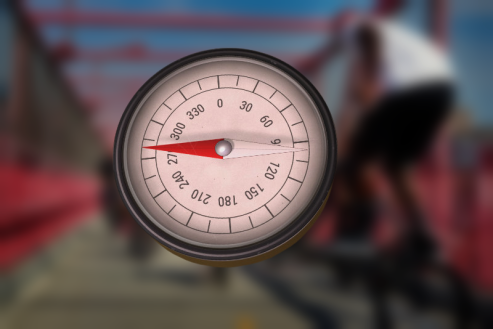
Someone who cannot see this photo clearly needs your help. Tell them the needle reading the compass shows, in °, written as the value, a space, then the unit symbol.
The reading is 277.5 °
